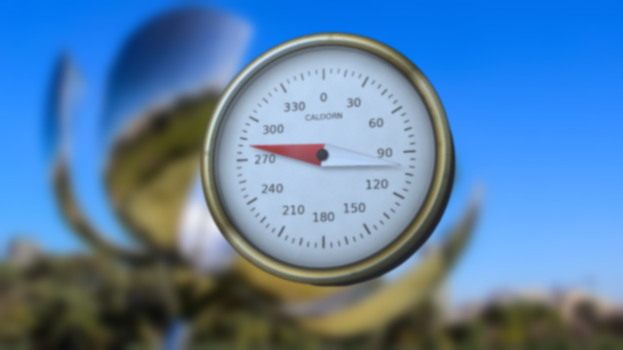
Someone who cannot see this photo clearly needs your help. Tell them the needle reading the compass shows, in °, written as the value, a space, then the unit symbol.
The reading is 280 °
